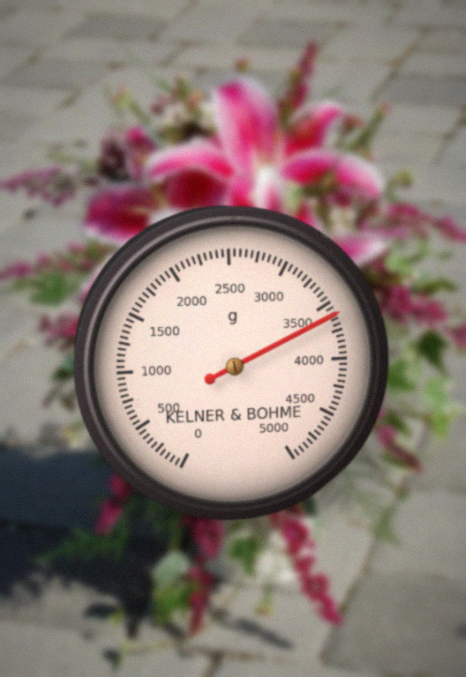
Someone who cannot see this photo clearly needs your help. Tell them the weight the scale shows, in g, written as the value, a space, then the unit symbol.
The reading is 3600 g
